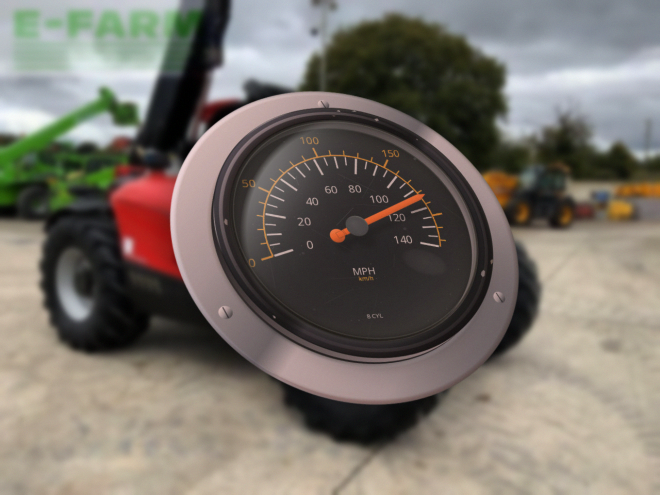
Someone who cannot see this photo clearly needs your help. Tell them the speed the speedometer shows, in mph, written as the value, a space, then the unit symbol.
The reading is 115 mph
